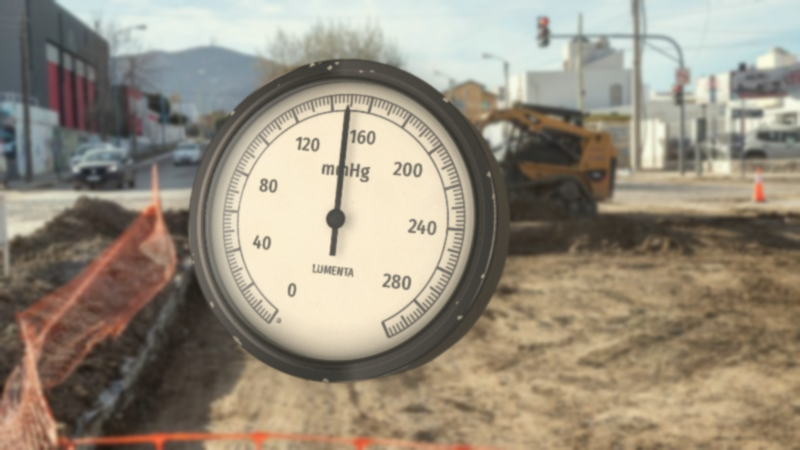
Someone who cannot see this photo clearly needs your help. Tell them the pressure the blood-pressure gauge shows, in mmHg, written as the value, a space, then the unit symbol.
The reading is 150 mmHg
